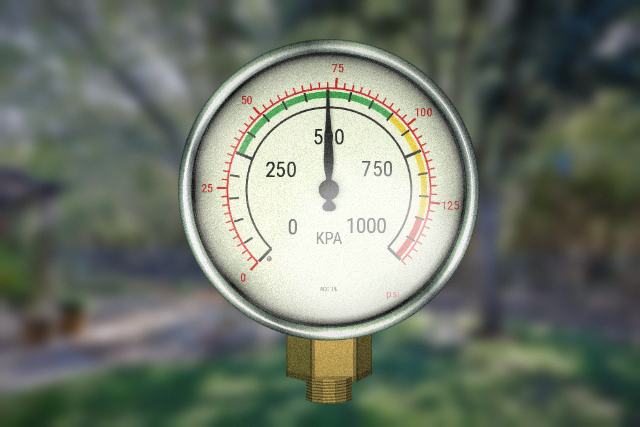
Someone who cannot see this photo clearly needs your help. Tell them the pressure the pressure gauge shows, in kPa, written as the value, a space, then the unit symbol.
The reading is 500 kPa
